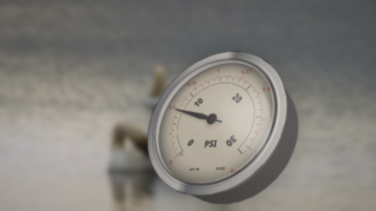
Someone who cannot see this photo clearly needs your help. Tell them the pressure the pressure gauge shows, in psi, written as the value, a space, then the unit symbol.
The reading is 7 psi
